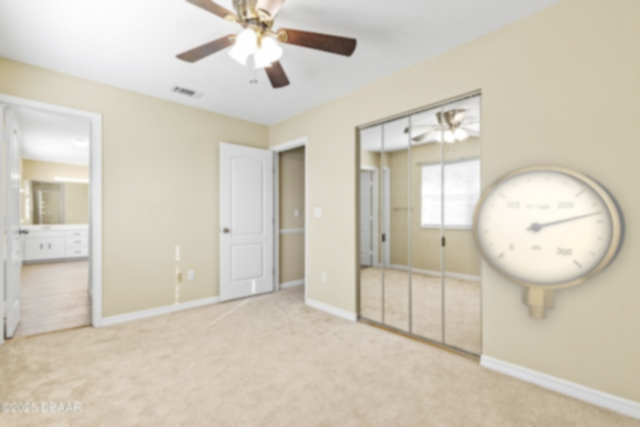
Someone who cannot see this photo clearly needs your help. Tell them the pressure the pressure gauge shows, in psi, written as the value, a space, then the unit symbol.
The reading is 230 psi
